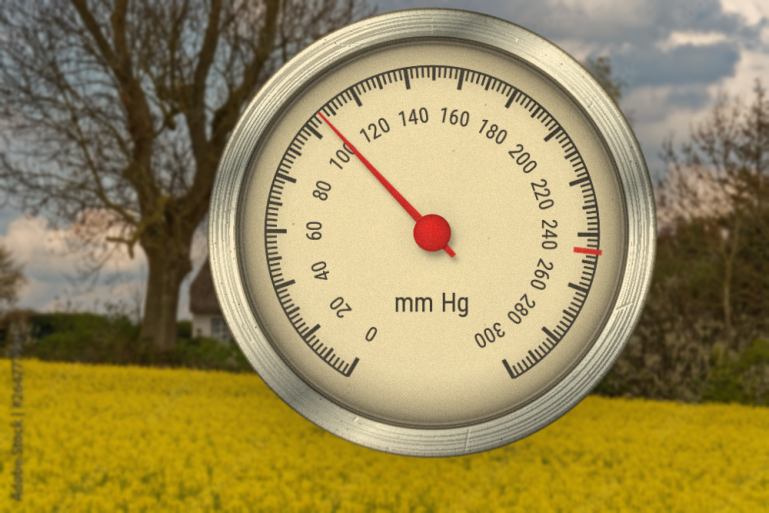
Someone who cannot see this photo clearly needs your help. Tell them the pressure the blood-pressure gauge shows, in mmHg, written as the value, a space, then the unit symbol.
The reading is 106 mmHg
